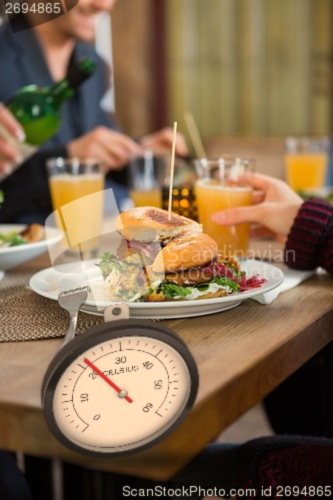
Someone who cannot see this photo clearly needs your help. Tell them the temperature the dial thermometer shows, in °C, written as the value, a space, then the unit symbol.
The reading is 22 °C
